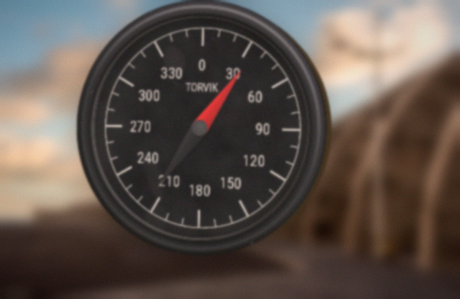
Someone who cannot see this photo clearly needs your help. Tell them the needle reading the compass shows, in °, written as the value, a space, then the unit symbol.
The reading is 35 °
